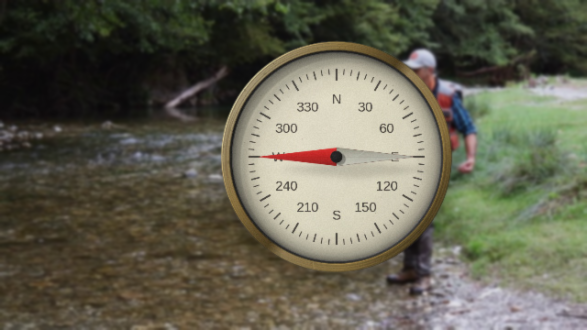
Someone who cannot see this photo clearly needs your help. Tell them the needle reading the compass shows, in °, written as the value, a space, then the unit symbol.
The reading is 270 °
